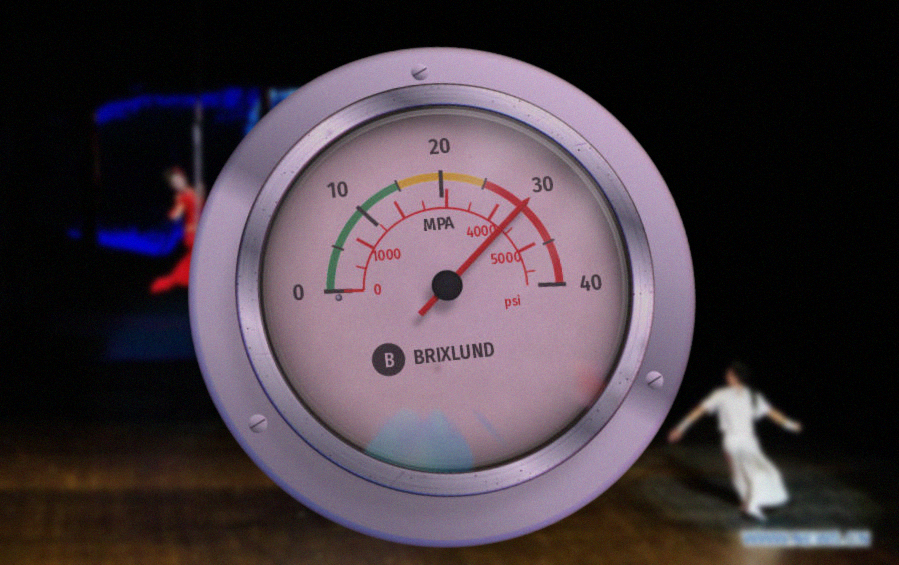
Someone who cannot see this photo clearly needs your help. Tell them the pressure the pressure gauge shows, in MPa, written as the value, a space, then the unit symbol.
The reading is 30 MPa
